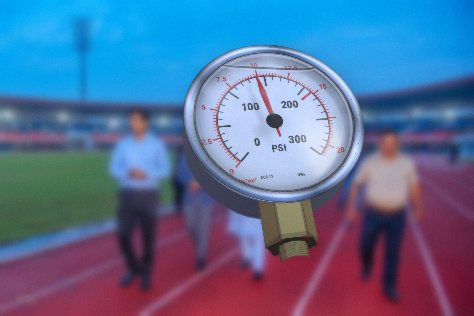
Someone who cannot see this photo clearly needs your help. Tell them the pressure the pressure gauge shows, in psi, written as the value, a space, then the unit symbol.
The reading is 140 psi
